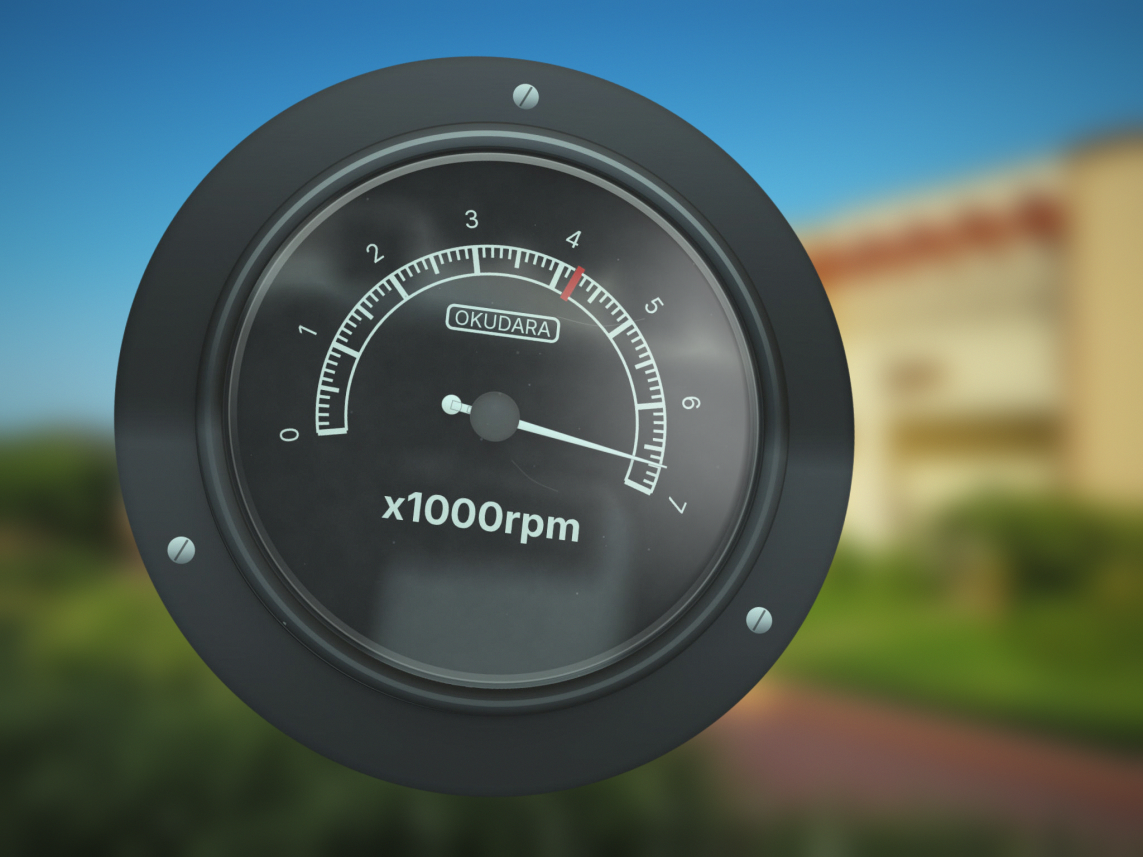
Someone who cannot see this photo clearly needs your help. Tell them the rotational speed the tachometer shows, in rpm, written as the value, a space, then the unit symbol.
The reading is 6700 rpm
